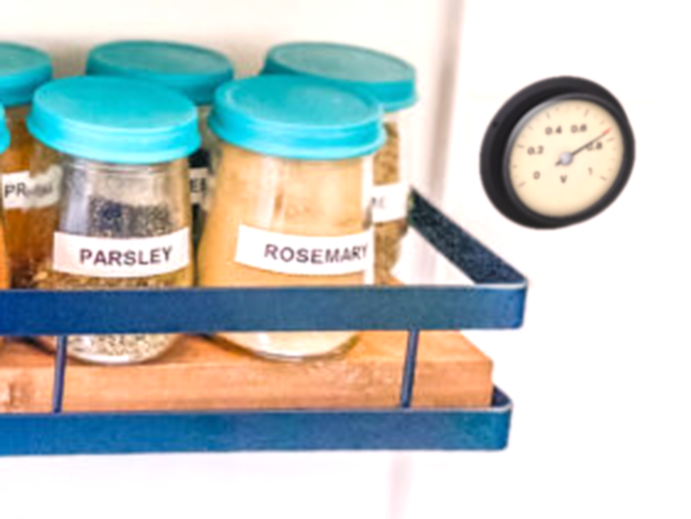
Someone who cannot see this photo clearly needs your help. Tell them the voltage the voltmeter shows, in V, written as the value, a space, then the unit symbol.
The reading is 0.75 V
